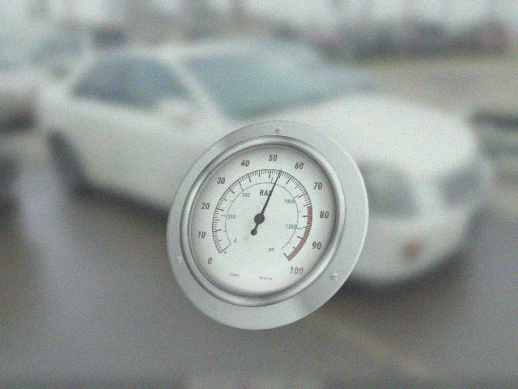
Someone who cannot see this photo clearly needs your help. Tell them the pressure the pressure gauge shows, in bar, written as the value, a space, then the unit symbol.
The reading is 55 bar
